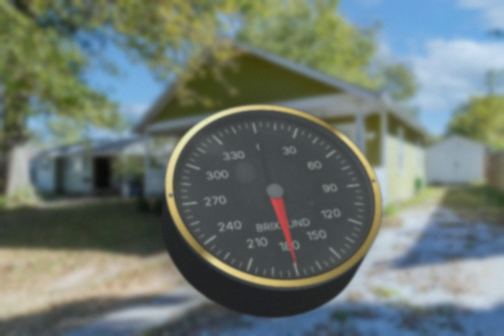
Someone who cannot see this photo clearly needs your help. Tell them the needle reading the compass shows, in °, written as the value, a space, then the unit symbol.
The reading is 180 °
